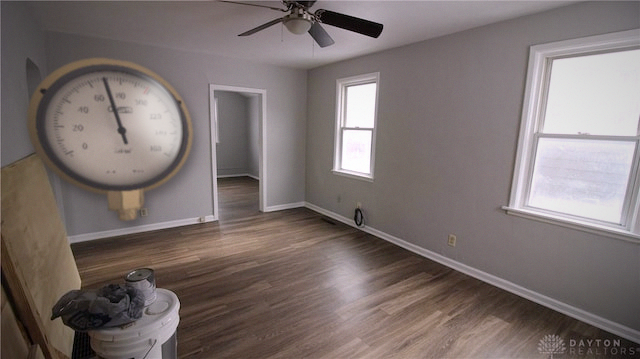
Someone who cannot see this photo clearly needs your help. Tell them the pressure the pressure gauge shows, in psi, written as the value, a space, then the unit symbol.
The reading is 70 psi
